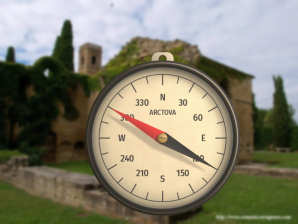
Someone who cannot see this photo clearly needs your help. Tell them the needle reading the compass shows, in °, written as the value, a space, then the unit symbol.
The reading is 300 °
